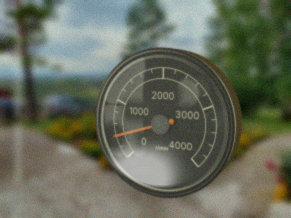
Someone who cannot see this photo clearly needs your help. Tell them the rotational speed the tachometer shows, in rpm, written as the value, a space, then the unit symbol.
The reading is 400 rpm
